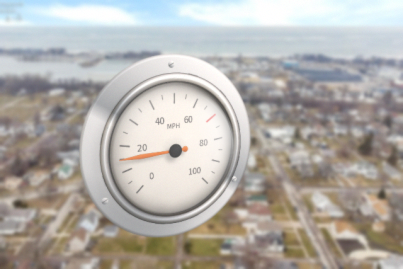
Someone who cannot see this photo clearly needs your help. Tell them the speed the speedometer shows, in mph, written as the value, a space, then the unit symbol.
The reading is 15 mph
